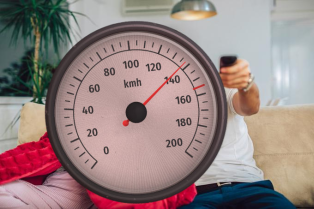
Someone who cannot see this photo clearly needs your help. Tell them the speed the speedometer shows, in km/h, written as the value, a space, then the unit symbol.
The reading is 137.5 km/h
